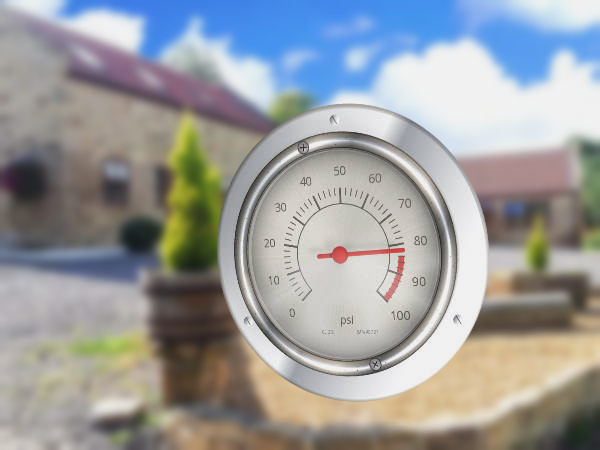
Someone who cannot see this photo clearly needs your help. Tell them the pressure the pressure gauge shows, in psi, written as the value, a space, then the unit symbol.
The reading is 82 psi
